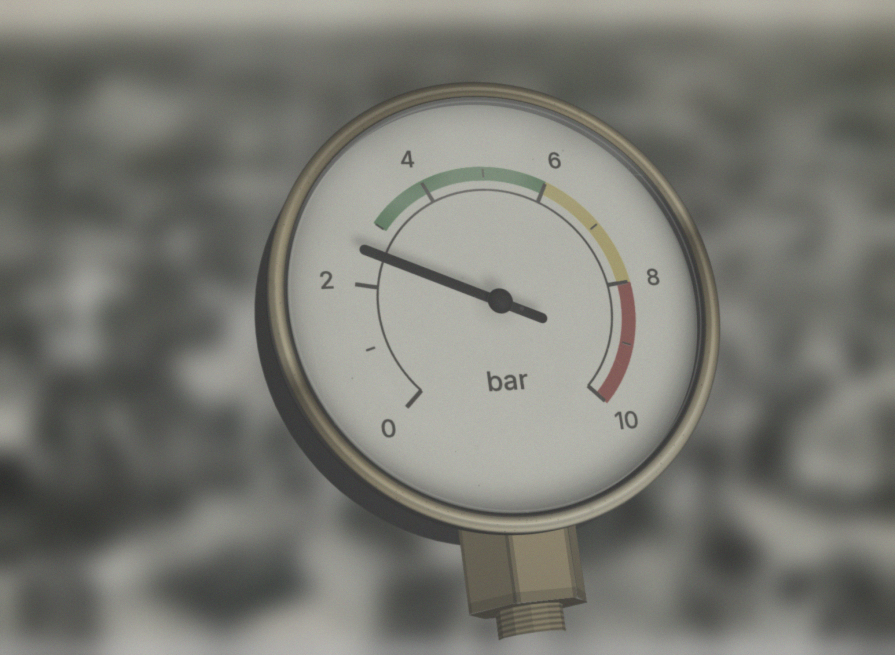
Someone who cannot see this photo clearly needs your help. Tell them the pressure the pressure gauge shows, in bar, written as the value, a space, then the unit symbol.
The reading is 2.5 bar
